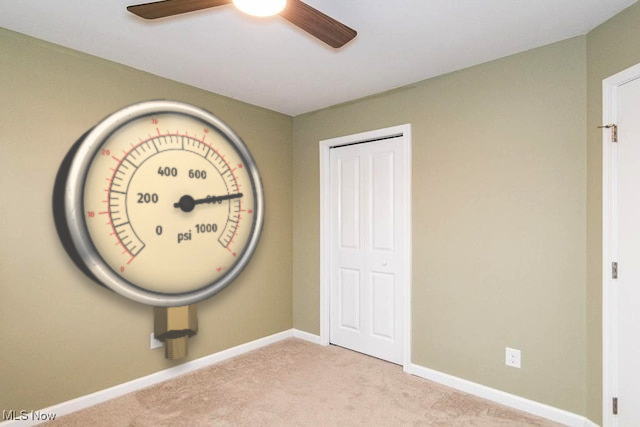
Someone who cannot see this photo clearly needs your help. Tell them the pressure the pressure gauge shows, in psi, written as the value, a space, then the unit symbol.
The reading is 800 psi
